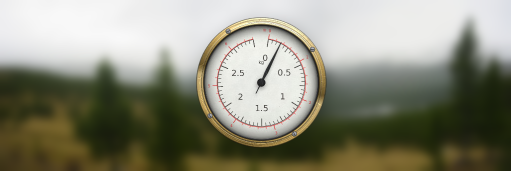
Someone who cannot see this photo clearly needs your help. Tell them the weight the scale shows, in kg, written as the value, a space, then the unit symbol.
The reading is 0.15 kg
